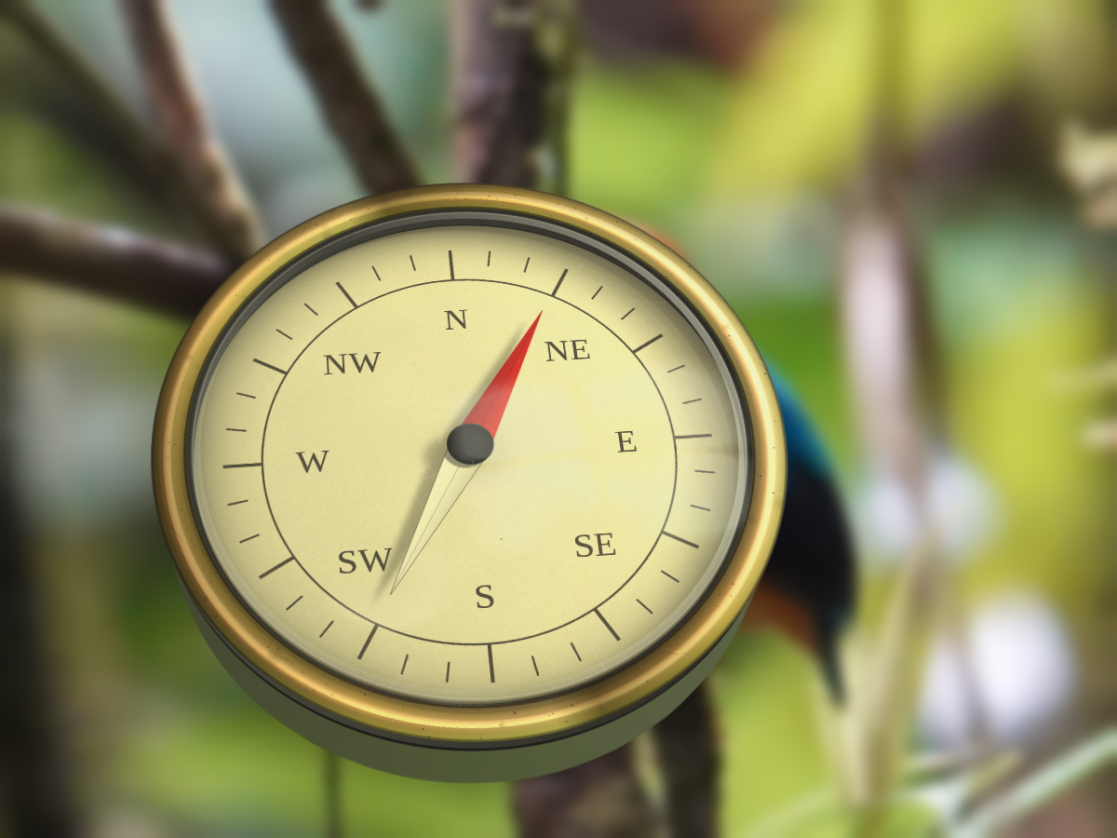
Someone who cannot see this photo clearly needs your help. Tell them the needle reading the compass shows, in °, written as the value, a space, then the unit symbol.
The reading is 30 °
